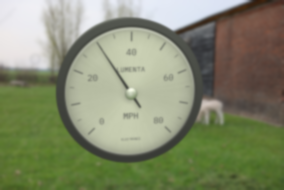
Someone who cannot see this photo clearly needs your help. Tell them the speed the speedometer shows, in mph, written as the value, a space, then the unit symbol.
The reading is 30 mph
